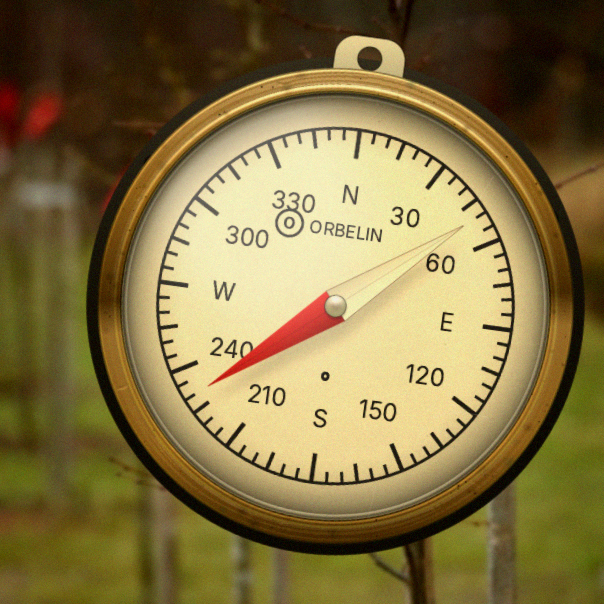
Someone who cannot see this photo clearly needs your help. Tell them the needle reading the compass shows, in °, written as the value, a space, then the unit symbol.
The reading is 230 °
